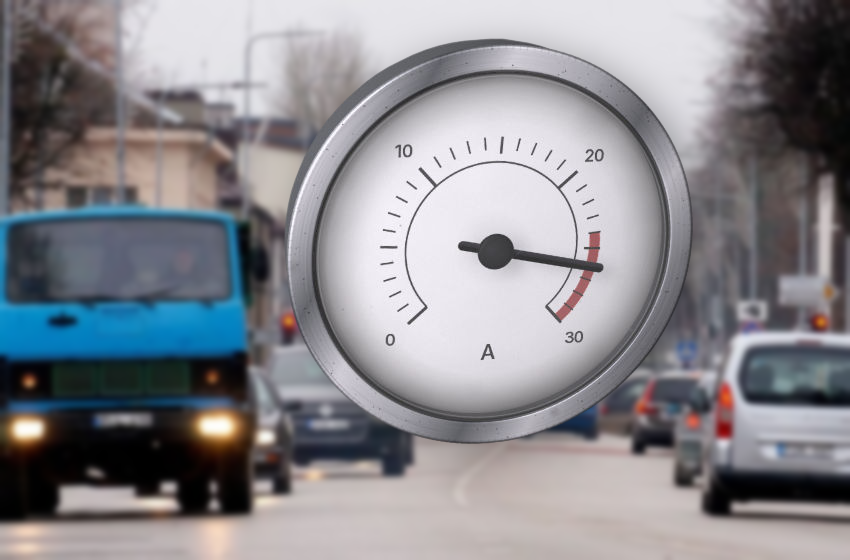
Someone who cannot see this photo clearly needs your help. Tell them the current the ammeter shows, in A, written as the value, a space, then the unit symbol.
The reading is 26 A
